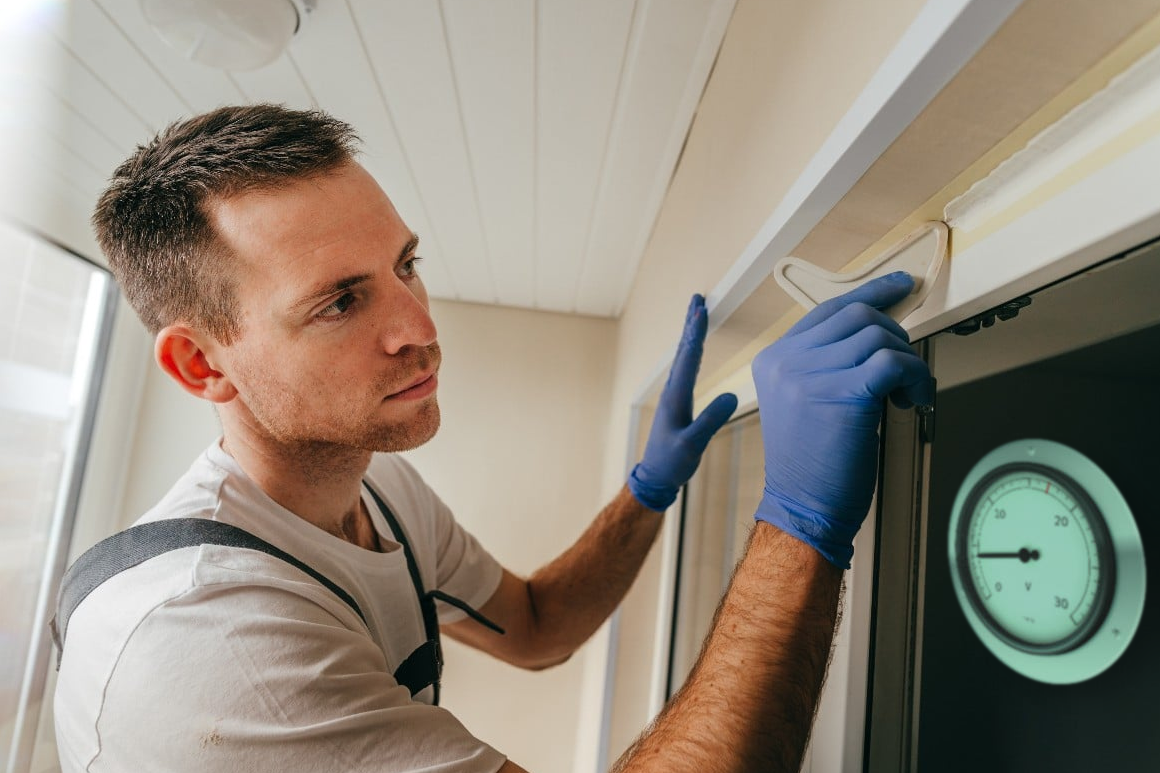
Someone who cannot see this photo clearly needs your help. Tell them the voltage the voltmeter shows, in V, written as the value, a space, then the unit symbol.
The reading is 4 V
